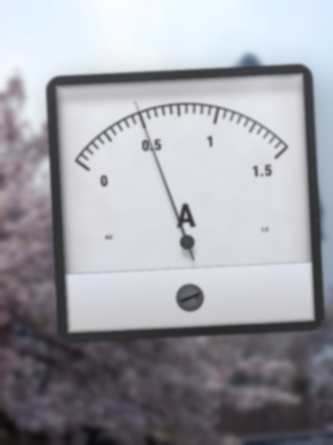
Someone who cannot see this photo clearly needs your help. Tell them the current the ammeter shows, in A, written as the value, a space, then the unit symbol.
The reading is 0.5 A
